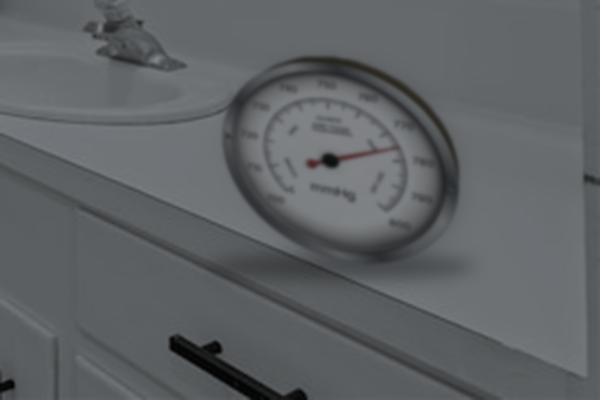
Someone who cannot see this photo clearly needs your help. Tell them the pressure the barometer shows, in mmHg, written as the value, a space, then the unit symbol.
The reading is 775 mmHg
